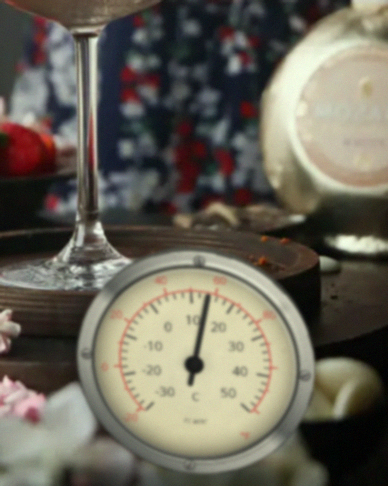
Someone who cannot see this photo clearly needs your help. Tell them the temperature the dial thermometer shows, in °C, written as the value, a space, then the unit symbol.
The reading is 14 °C
